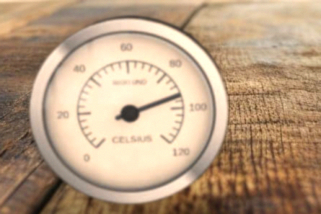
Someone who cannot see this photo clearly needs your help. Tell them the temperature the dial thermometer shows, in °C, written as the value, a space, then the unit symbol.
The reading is 92 °C
